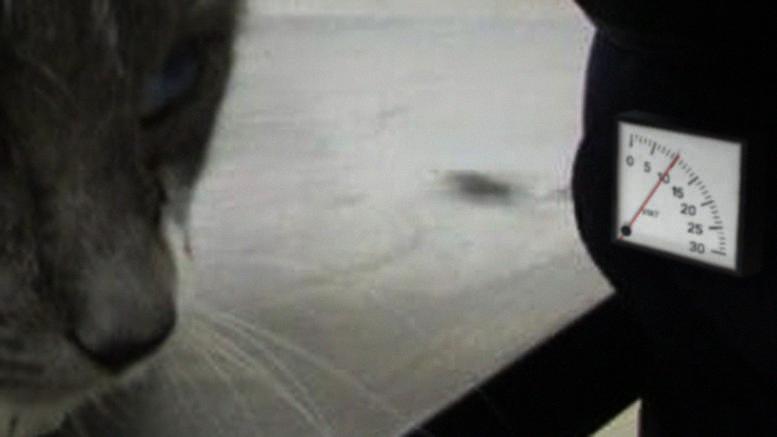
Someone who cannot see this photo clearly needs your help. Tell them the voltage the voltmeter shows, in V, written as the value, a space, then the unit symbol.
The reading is 10 V
